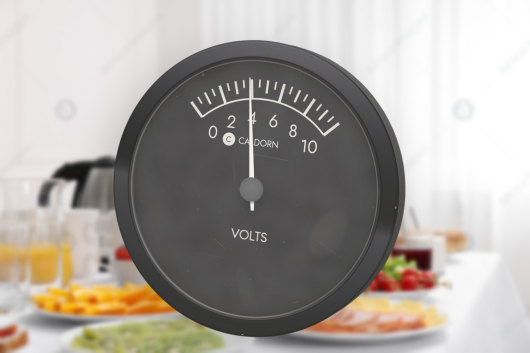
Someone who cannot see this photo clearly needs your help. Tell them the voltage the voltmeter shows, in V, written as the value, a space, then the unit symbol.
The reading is 4 V
